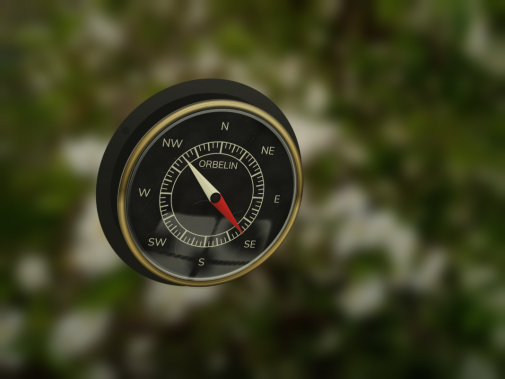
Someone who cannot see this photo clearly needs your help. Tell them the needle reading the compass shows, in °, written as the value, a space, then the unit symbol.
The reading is 135 °
